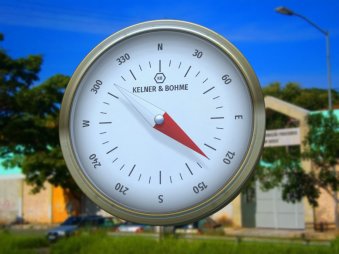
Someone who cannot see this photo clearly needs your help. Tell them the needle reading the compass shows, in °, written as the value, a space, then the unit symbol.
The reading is 130 °
